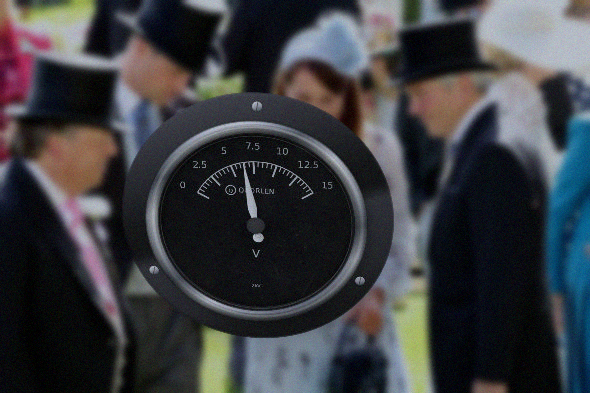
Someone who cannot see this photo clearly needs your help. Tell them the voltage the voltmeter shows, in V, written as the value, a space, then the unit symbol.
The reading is 6.5 V
